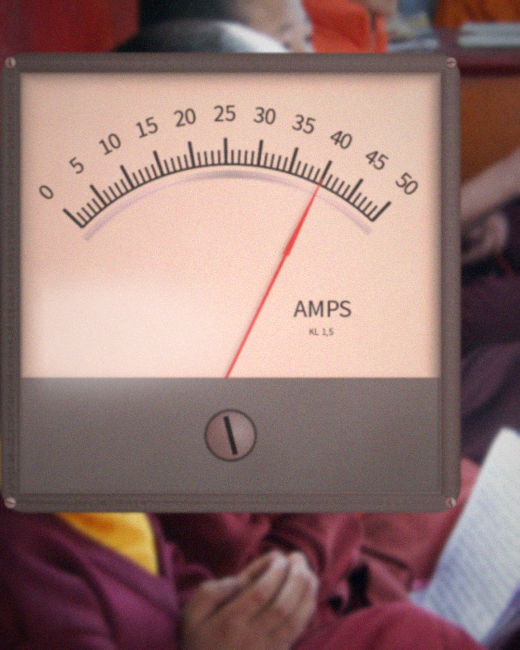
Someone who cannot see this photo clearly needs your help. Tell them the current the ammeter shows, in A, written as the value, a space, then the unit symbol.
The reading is 40 A
